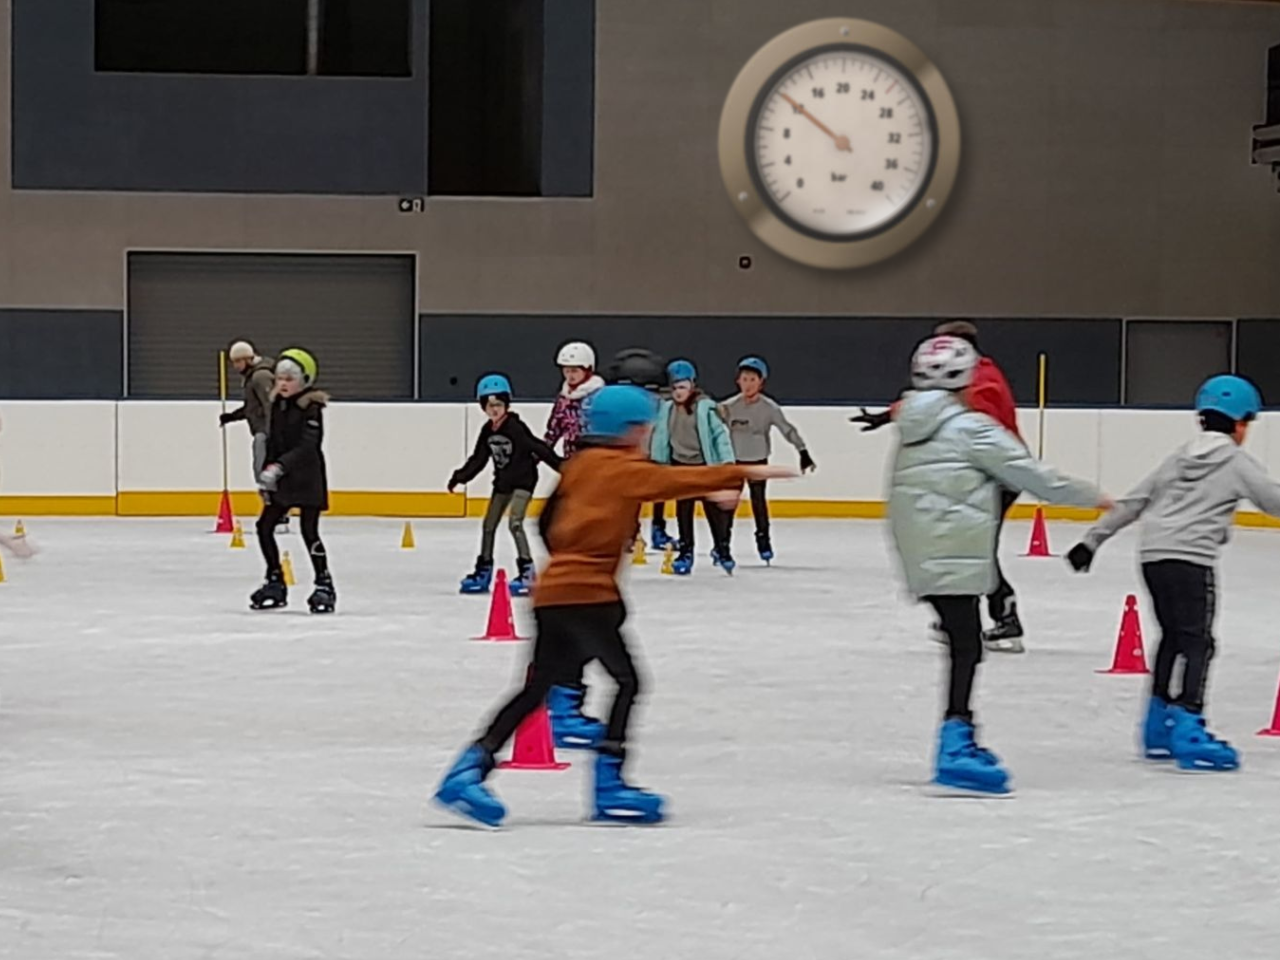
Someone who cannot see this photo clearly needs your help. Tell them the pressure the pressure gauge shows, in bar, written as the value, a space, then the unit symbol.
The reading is 12 bar
